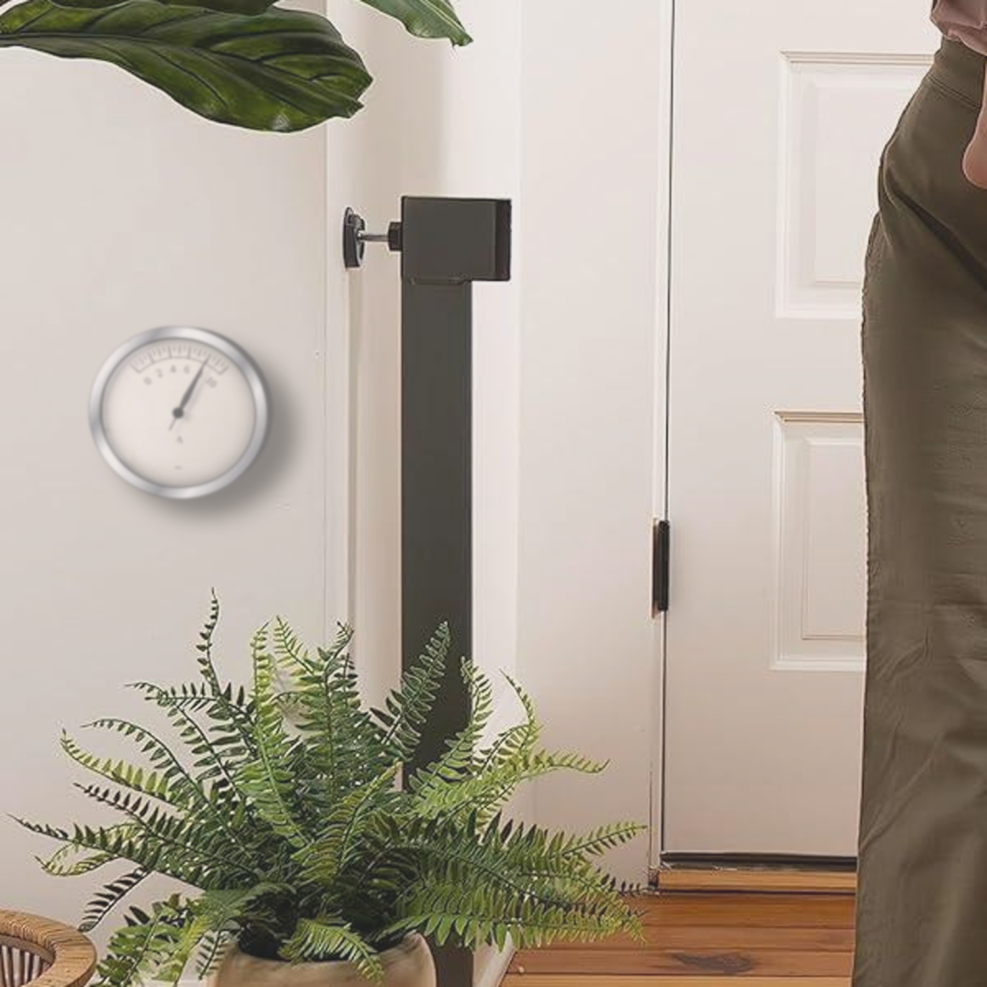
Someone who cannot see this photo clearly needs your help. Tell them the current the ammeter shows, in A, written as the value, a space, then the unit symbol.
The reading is 8 A
